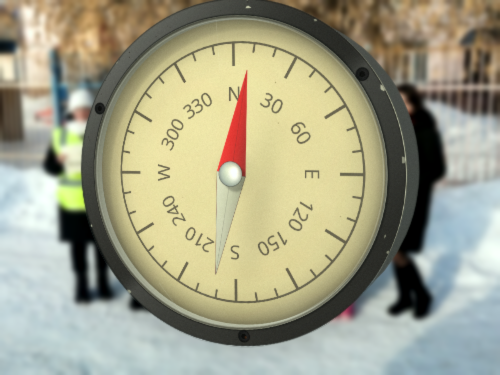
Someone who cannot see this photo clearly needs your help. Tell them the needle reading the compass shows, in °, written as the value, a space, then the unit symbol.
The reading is 10 °
